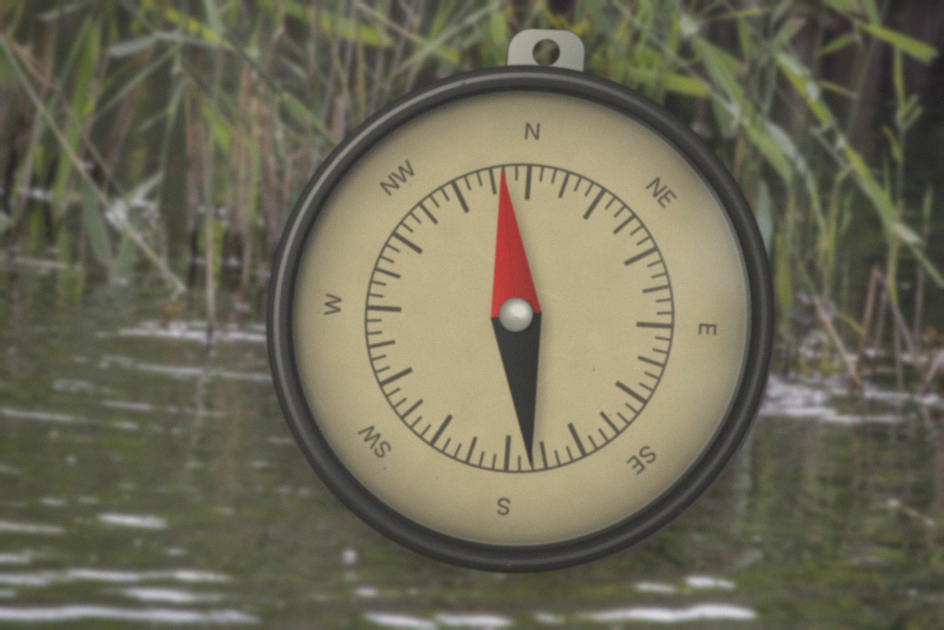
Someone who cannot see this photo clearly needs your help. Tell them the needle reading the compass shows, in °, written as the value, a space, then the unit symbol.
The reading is 350 °
